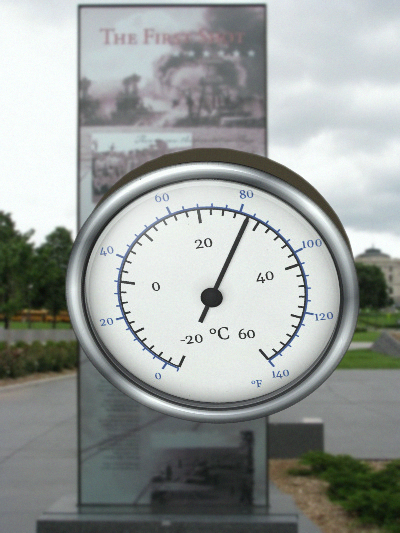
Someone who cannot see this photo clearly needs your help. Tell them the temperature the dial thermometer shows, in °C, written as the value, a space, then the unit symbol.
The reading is 28 °C
